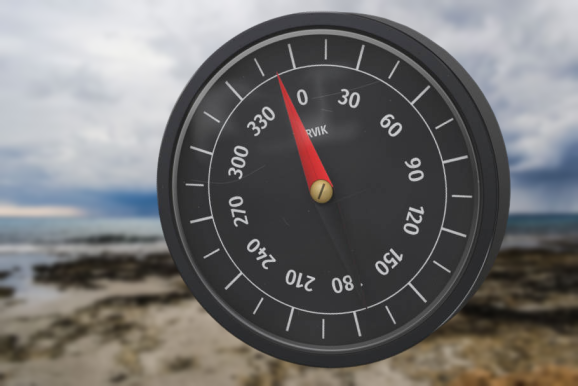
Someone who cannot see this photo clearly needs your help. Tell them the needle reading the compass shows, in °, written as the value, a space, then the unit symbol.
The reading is 352.5 °
